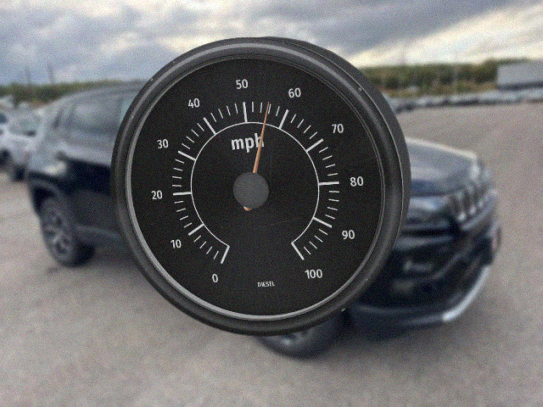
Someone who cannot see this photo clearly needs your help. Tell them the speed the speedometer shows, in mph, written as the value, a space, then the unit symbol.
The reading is 56 mph
